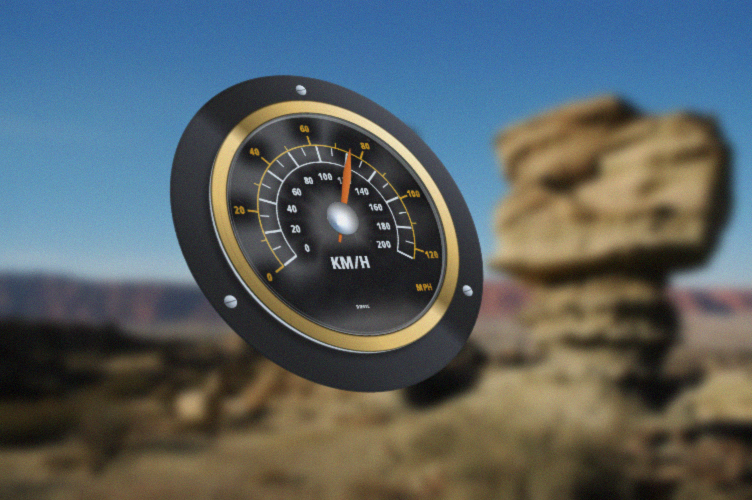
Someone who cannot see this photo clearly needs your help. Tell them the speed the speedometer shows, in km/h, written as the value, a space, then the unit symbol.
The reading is 120 km/h
